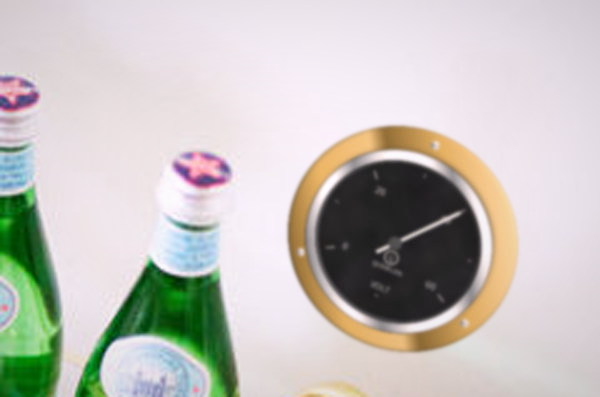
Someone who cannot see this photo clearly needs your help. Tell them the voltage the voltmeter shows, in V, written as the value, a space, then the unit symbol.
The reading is 40 V
